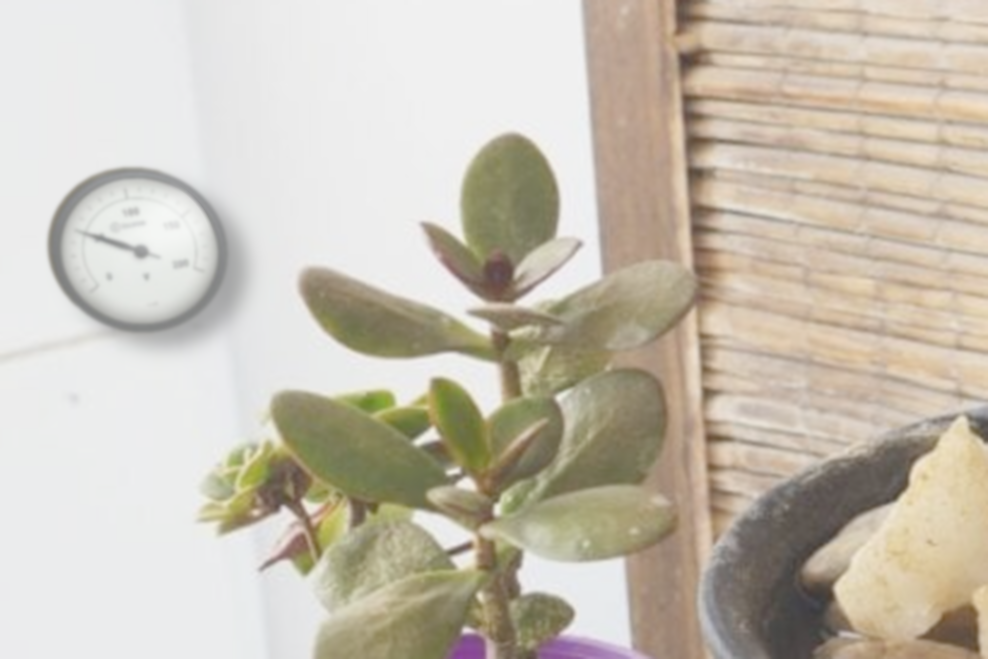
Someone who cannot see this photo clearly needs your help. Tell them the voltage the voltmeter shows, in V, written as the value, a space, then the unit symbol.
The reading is 50 V
